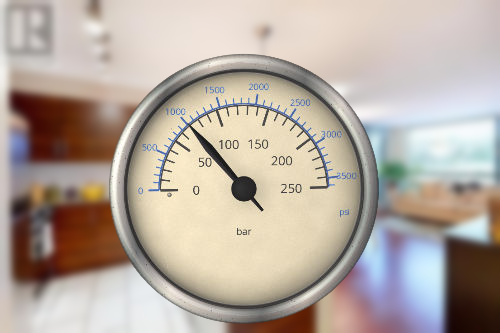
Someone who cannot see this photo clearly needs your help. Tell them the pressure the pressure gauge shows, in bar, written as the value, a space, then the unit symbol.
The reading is 70 bar
